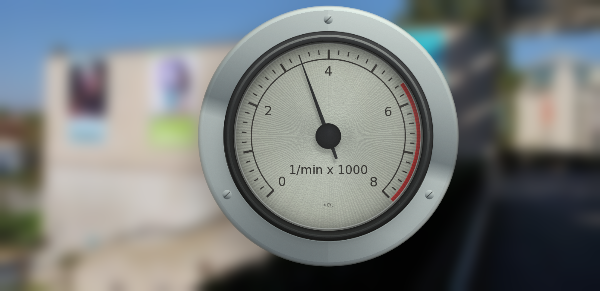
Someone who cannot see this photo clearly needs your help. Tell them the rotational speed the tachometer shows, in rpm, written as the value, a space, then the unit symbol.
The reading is 3400 rpm
